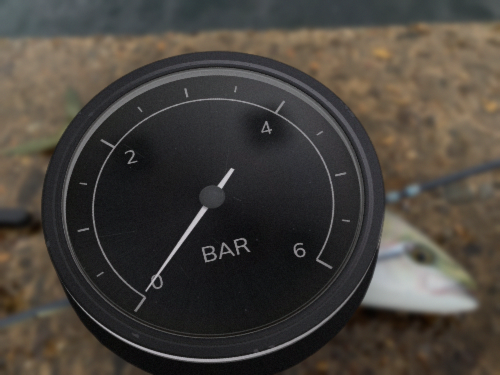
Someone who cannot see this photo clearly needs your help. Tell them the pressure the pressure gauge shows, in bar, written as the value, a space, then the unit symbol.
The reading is 0 bar
